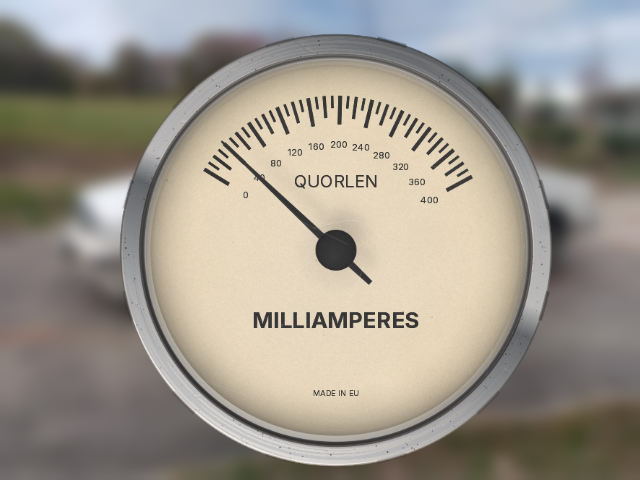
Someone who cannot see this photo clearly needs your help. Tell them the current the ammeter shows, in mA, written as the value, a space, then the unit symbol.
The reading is 40 mA
